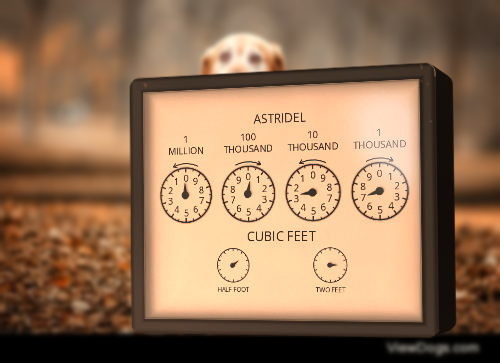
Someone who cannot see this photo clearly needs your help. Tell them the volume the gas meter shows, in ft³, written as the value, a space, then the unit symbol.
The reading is 2700 ft³
